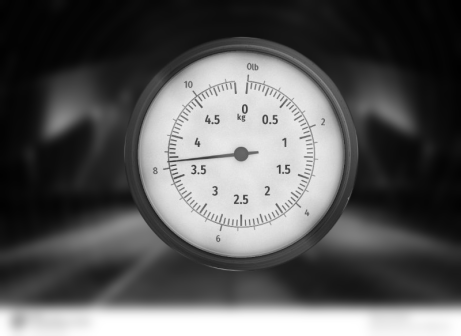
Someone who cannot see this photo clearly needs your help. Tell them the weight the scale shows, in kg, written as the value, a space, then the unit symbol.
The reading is 3.7 kg
